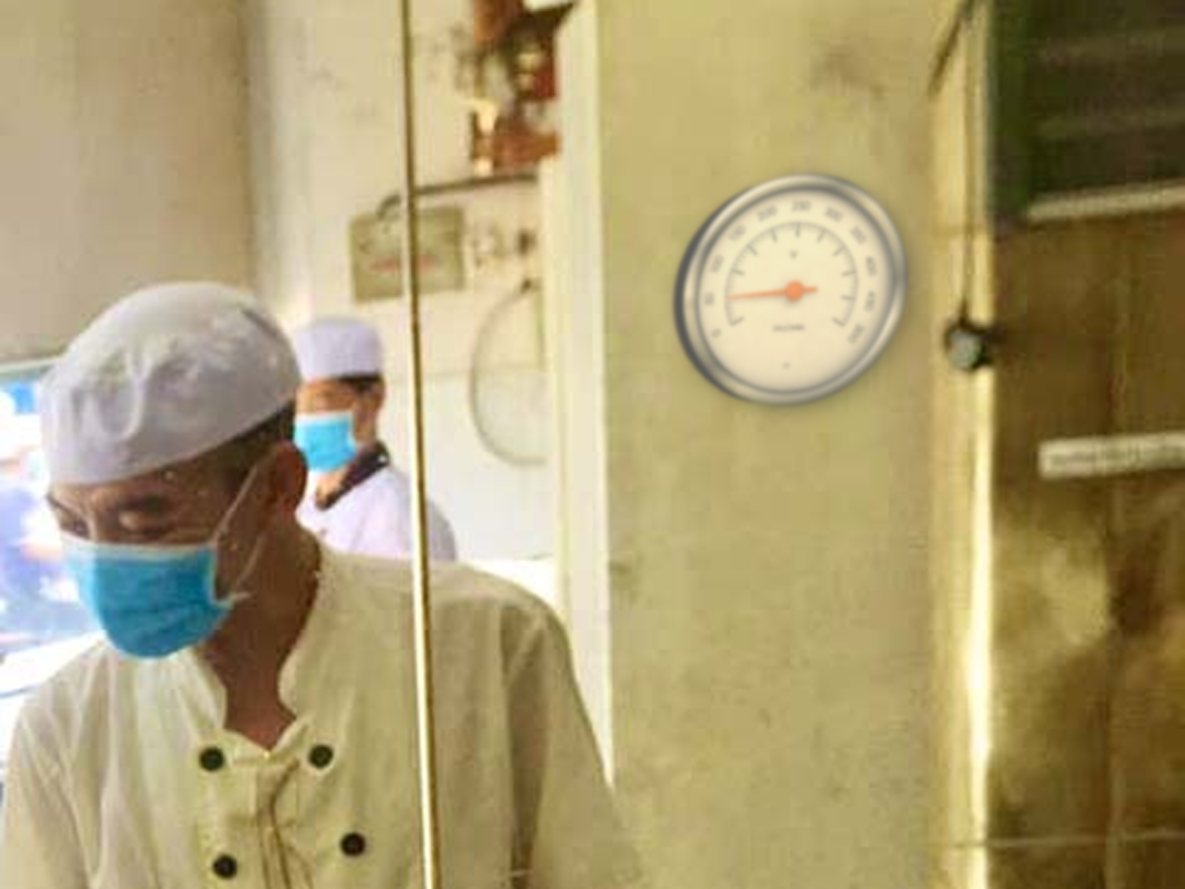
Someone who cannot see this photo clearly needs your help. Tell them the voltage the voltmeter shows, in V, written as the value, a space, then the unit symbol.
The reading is 50 V
